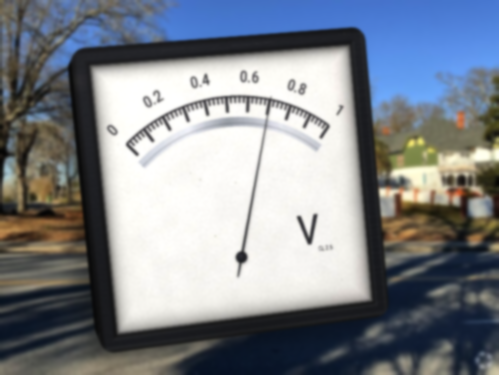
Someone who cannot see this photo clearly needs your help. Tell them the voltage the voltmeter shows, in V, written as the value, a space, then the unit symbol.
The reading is 0.7 V
